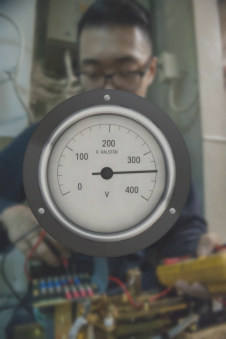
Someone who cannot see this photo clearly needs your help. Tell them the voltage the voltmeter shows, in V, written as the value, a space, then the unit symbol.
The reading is 340 V
